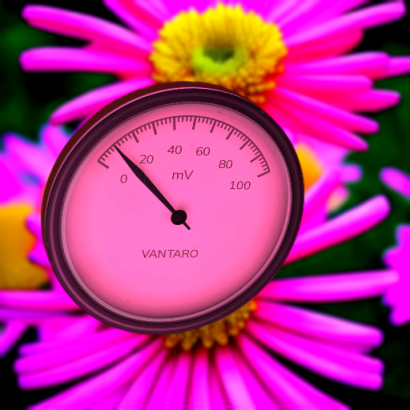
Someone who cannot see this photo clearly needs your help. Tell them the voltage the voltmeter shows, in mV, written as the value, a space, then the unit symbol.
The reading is 10 mV
